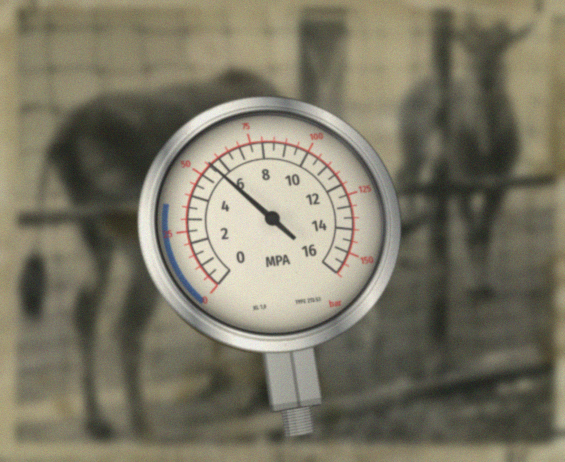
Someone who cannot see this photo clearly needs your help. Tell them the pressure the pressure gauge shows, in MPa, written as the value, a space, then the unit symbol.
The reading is 5.5 MPa
